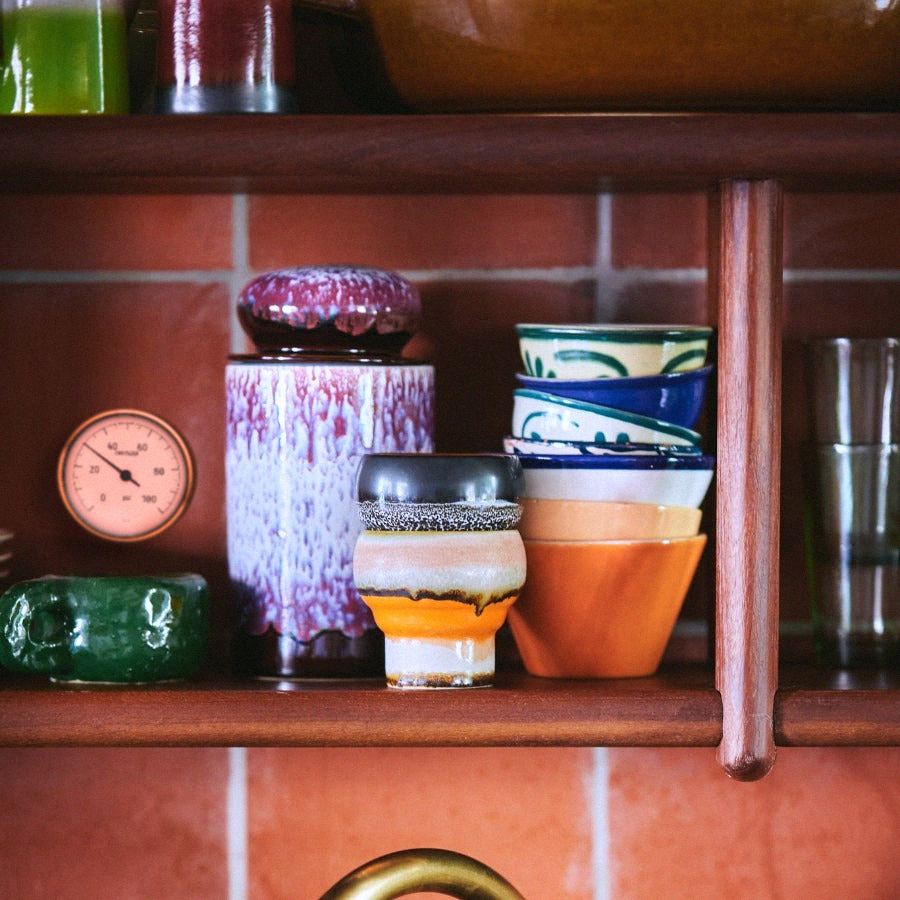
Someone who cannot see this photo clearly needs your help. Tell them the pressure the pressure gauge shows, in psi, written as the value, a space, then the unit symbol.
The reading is 30 psi
